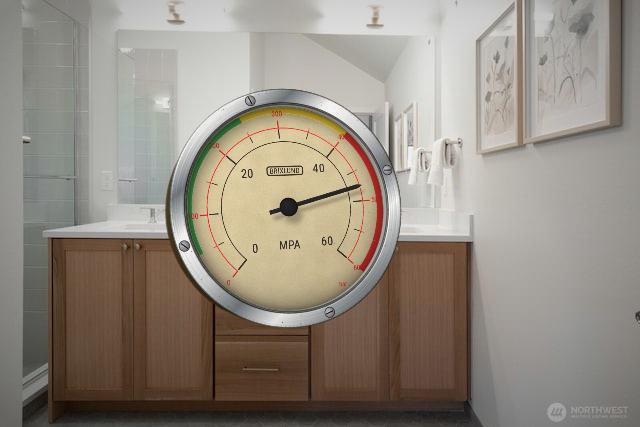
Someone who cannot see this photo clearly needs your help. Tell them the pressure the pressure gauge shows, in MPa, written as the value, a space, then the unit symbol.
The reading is 47.5 MPa
